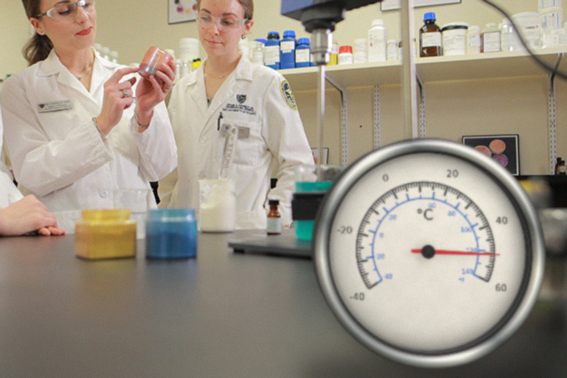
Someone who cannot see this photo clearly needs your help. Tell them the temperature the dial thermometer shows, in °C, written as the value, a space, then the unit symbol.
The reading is 50 °C
